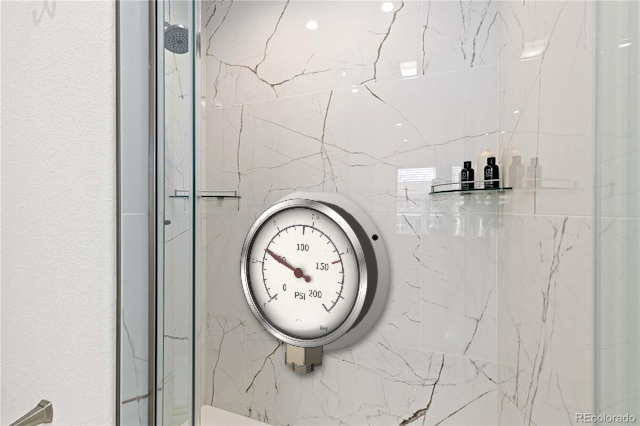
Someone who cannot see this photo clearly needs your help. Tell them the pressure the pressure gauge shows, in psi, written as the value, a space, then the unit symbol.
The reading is 50 psi
